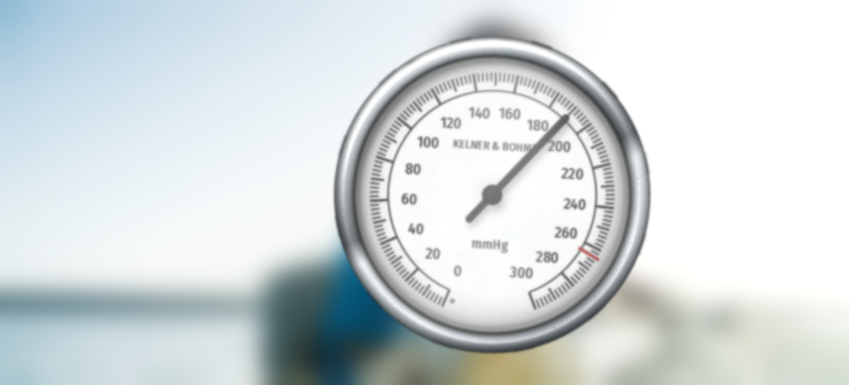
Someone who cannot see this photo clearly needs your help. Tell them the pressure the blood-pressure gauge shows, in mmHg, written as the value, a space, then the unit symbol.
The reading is 190 mmHg
